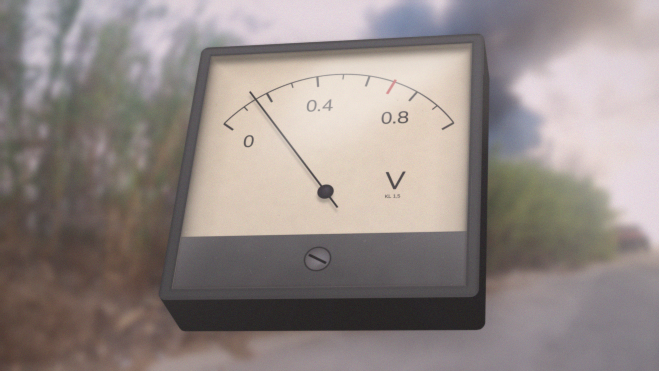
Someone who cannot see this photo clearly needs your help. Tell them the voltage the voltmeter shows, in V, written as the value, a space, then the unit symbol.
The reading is 0.15 V
